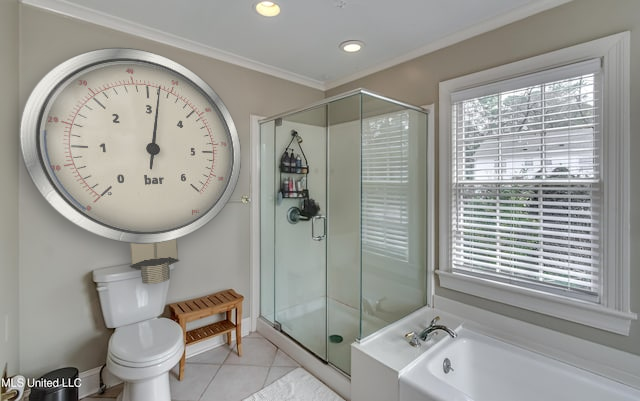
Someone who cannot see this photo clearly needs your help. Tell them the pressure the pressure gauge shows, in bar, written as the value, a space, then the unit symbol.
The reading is 3.2 bar
